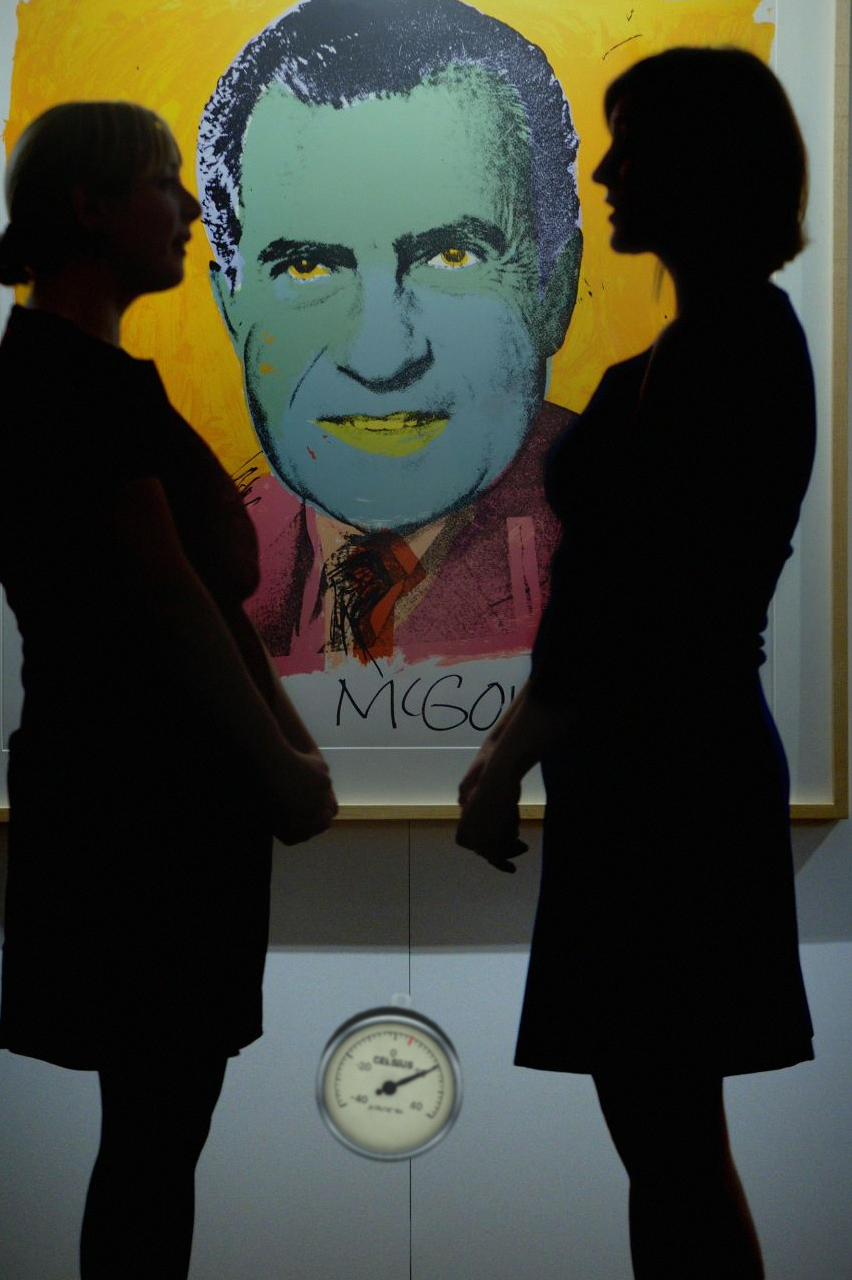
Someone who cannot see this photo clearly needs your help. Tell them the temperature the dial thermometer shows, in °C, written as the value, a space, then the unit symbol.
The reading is 20 °C
